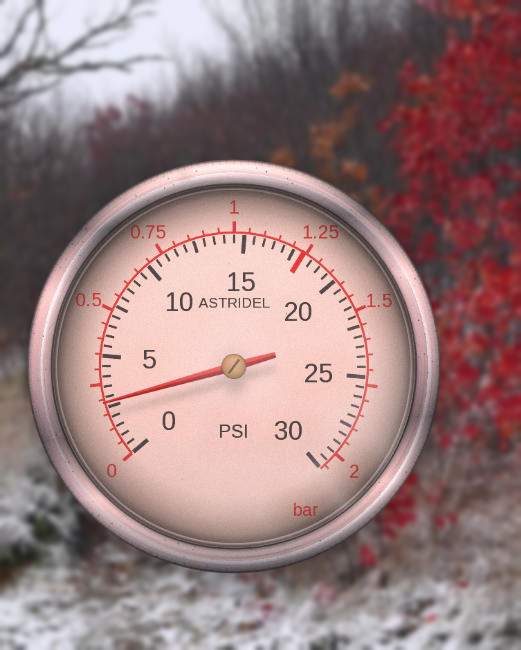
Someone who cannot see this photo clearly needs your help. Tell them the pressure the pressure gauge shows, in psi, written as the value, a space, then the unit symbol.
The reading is 2.75 psi
